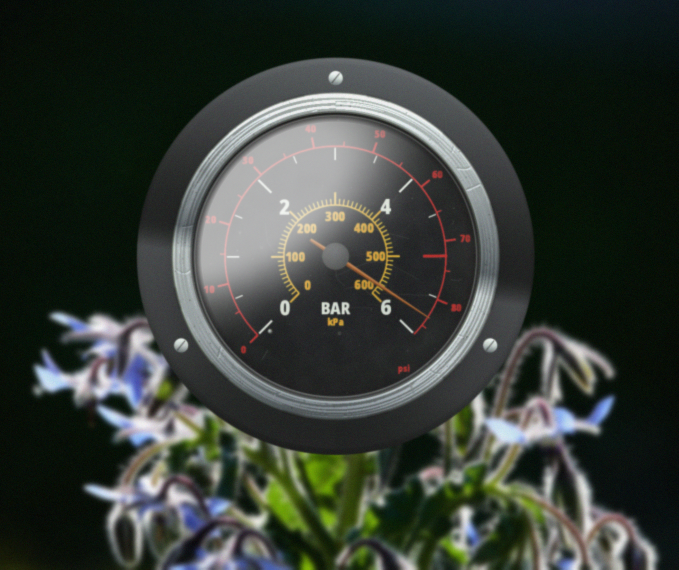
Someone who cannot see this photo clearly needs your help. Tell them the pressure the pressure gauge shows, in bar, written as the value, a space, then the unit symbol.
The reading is 5.75 bar
